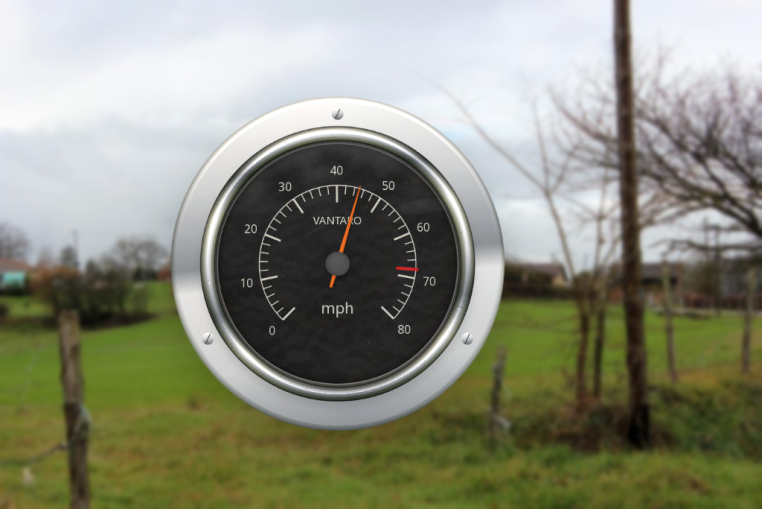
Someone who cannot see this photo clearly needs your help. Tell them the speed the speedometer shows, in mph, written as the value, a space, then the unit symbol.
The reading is 45 mph
